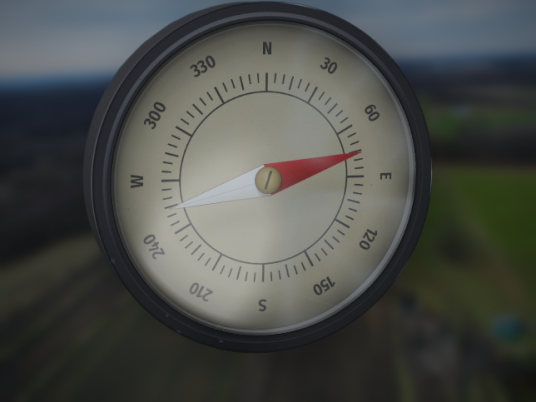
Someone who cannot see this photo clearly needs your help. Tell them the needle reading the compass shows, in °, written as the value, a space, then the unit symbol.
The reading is 75 °
